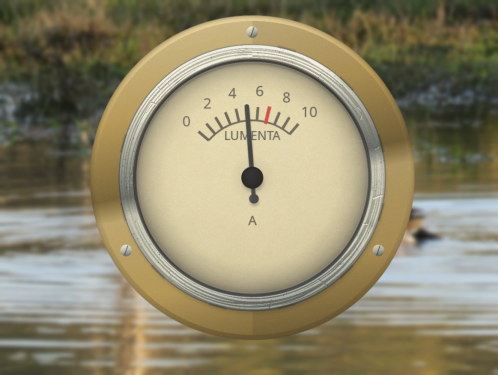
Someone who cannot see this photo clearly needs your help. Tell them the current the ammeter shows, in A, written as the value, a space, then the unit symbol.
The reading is 5 A
